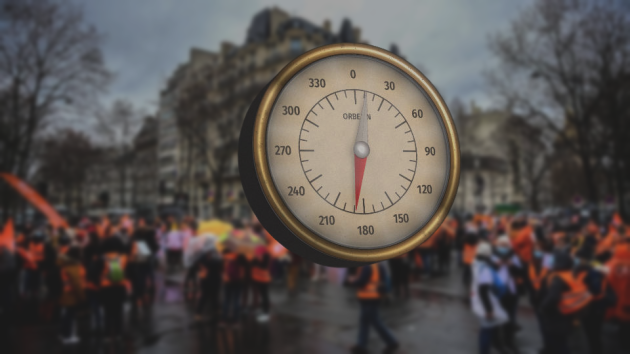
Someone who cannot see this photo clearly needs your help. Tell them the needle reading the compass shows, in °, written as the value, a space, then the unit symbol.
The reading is 190 °
